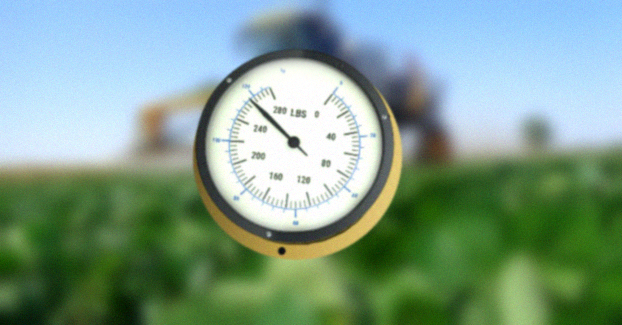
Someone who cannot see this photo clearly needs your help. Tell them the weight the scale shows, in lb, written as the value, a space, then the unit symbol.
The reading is 260 lb
